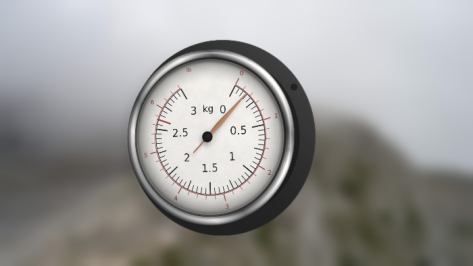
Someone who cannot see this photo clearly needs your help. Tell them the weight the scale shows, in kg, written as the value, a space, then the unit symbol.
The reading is 0.15 kg
